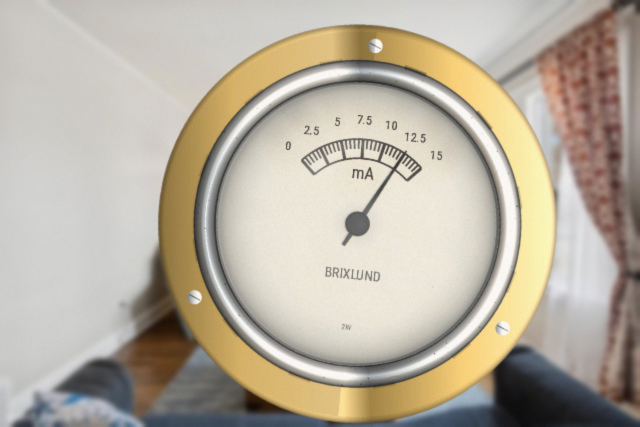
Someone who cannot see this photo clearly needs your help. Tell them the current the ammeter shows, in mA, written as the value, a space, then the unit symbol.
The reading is 12.5 mA
